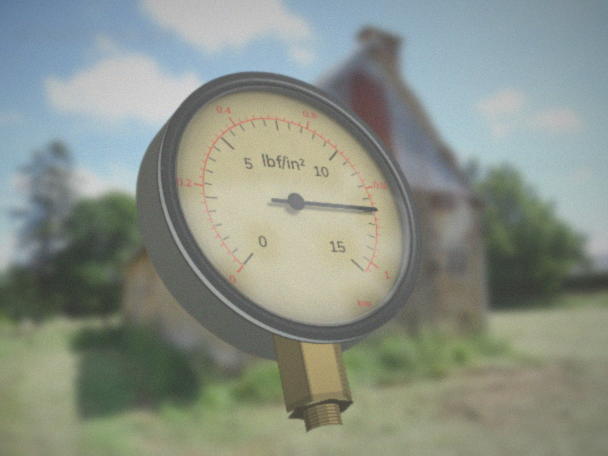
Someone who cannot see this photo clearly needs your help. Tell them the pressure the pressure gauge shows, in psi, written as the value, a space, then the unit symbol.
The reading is 12.5 psi
